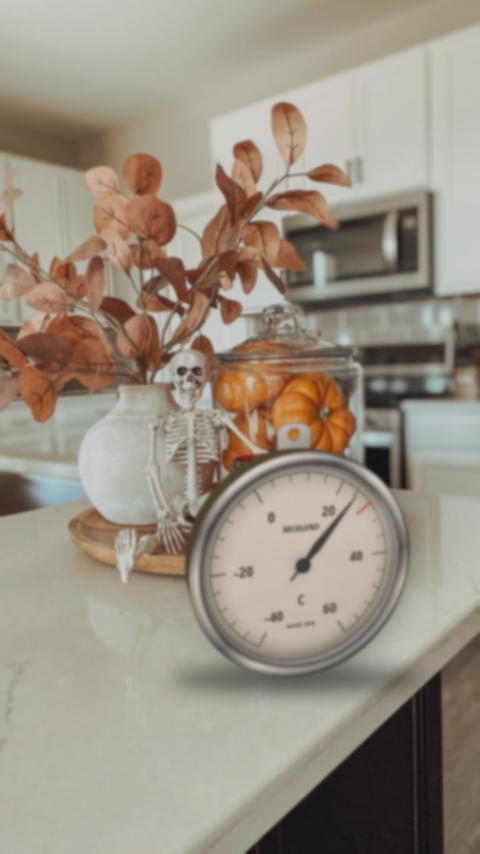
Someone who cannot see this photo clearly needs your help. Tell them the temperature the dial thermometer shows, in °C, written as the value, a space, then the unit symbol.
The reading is 24 °C
